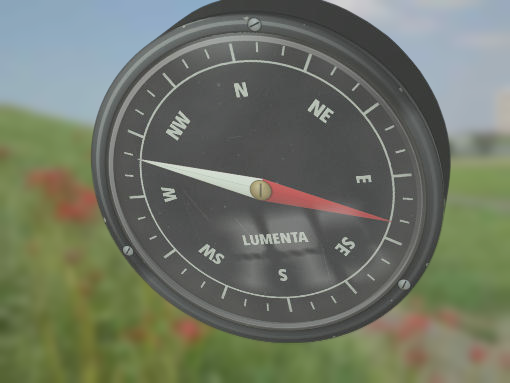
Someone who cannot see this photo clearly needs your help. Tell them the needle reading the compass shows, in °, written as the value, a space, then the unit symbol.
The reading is 110 °
